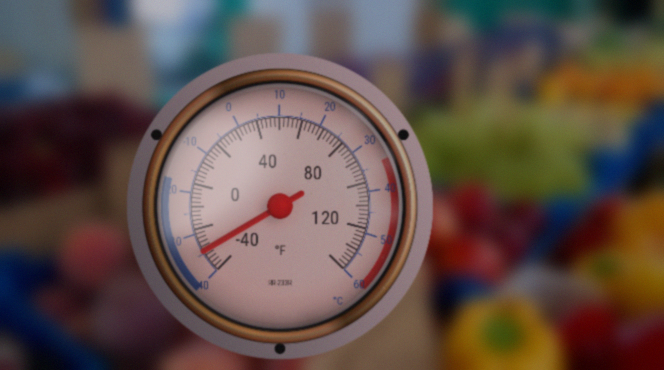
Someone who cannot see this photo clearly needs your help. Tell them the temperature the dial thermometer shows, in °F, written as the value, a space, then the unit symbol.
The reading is -30 °F
